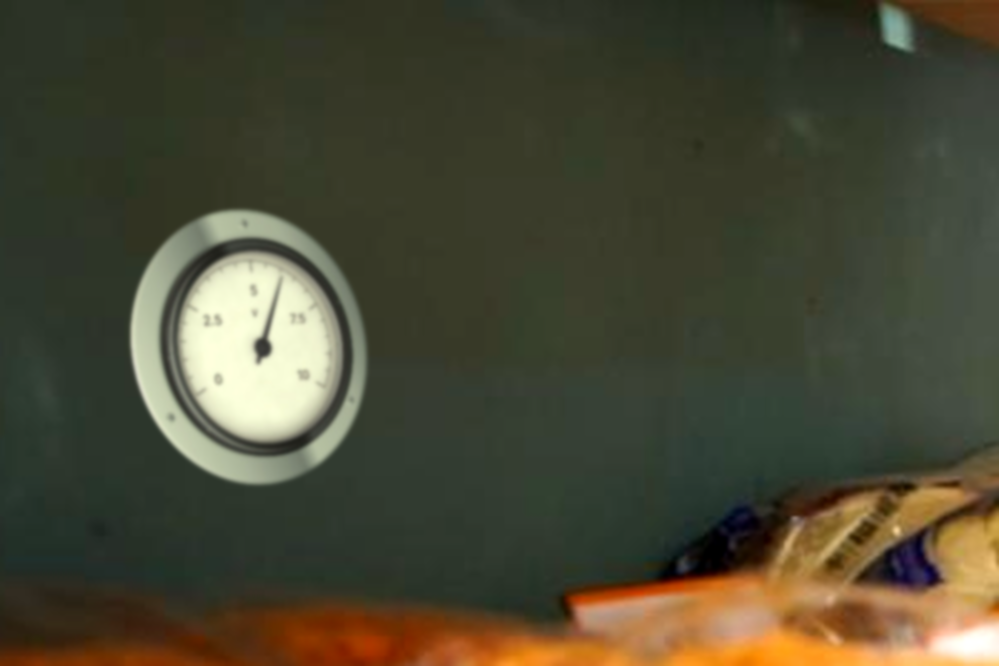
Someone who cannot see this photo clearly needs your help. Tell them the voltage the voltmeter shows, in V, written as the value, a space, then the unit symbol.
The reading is 6 V
